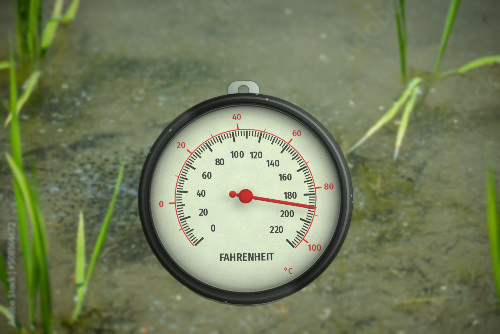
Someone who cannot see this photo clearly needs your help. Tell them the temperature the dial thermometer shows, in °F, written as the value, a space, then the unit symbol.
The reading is 190 °F
